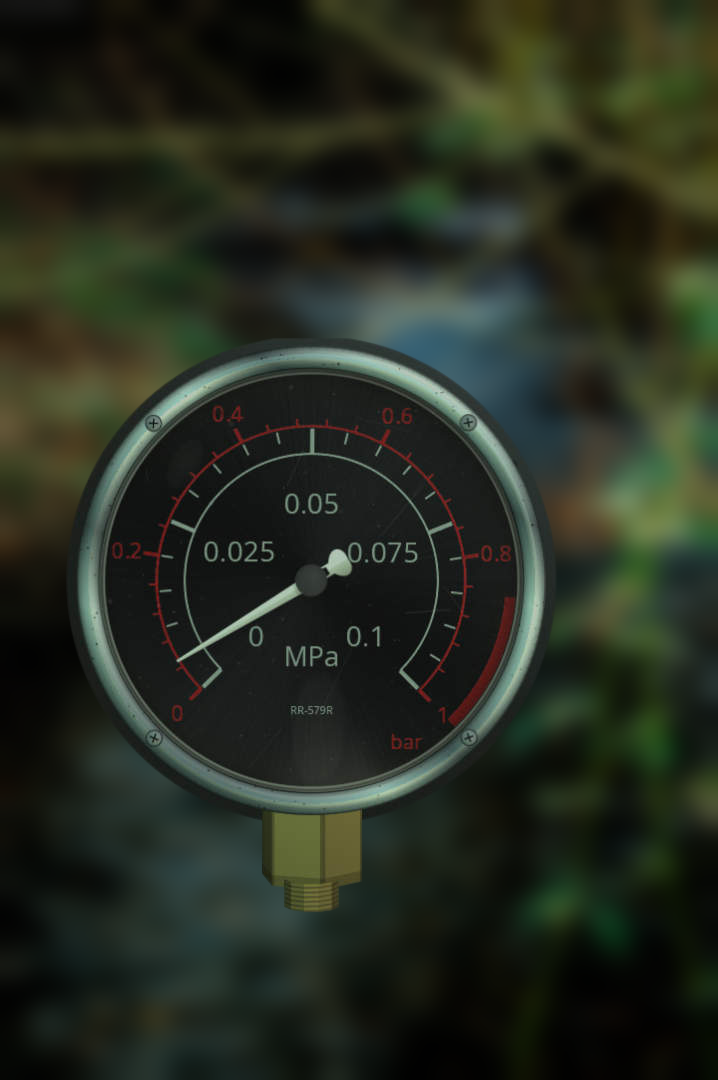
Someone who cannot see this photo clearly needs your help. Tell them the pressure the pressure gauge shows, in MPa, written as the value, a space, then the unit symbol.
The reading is 0.005 MPa
